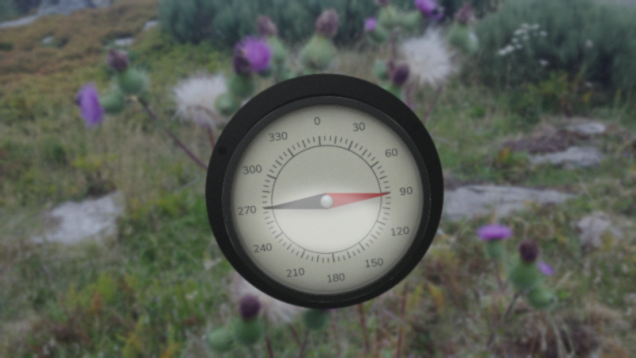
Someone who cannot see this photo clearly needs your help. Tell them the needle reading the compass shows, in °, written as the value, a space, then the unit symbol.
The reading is 90 °
